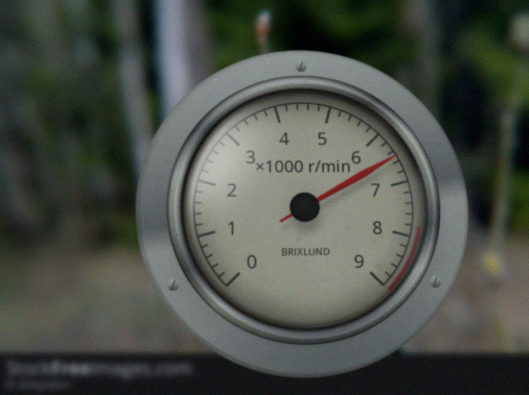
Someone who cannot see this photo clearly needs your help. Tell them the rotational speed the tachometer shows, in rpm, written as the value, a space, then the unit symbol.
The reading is 6500 rpm
